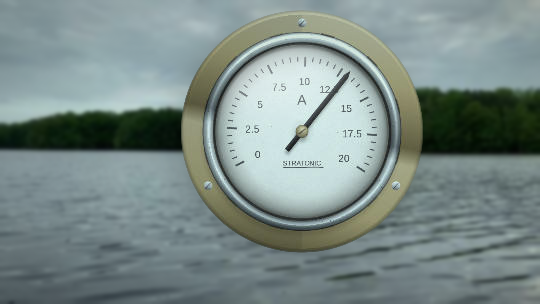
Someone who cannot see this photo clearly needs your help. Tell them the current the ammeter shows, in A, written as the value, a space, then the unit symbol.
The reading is 13 A
